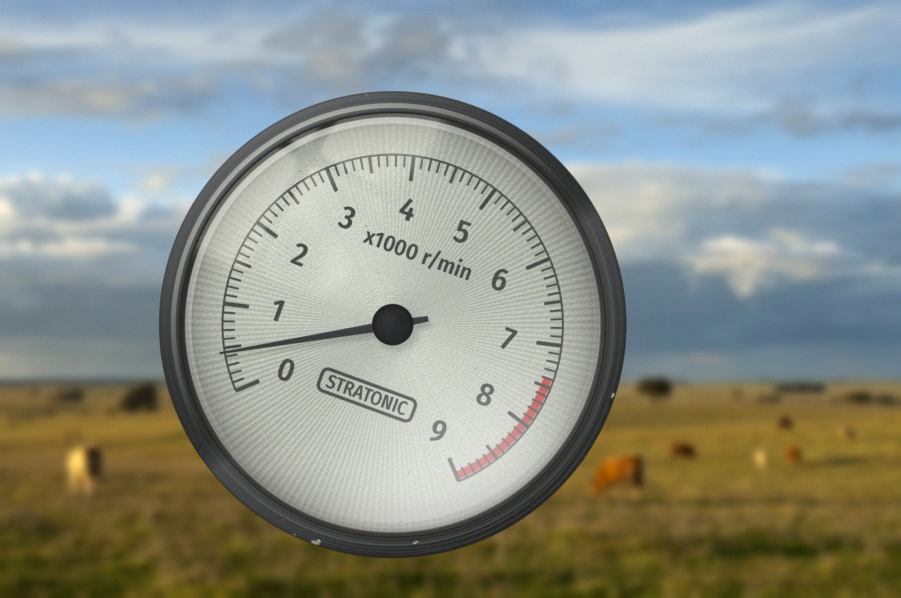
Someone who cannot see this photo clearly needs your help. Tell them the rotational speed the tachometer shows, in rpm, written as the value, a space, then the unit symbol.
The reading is 450 rpm
